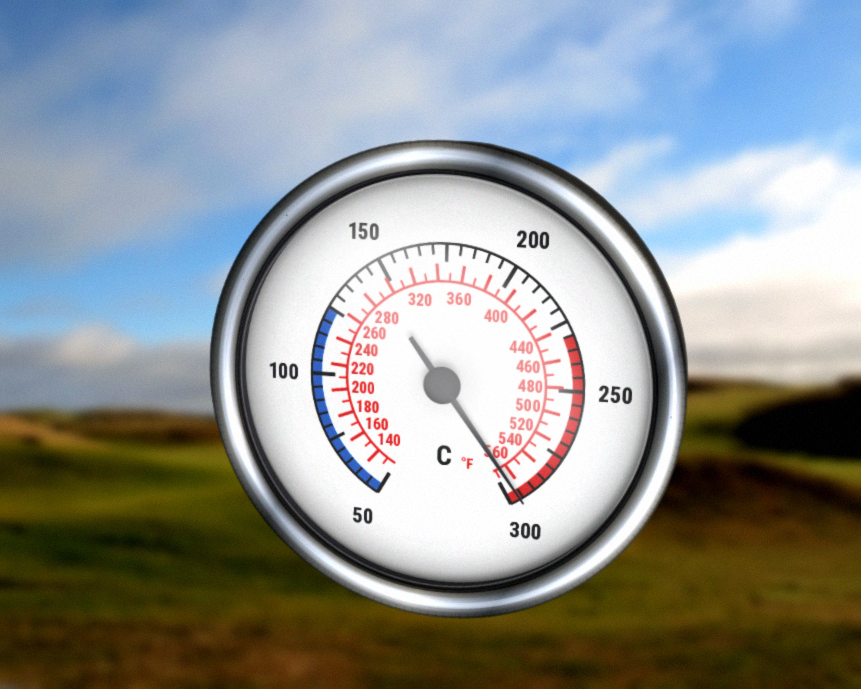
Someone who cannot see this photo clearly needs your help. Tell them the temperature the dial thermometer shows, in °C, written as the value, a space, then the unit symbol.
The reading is 295 °C
